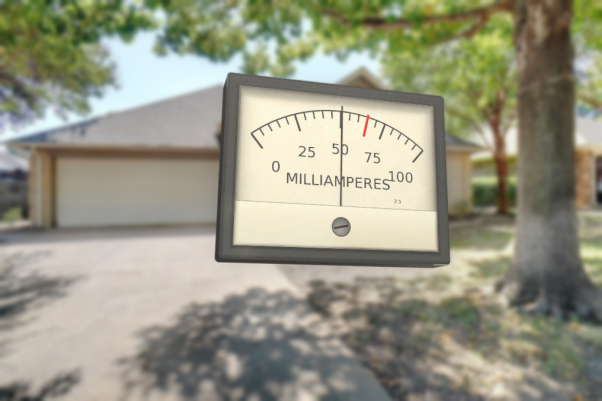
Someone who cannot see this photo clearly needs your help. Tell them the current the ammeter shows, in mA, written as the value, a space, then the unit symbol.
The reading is 50 mA
